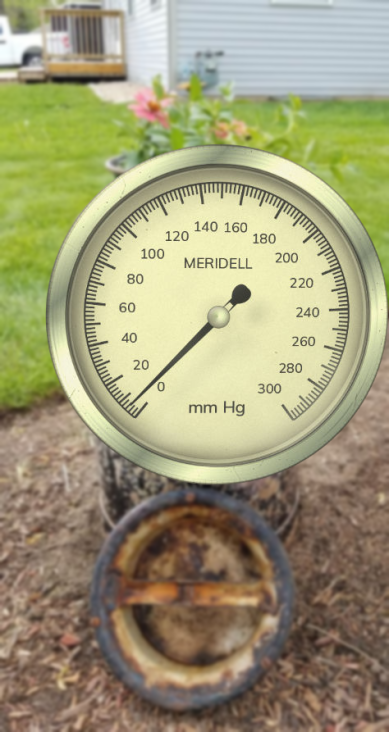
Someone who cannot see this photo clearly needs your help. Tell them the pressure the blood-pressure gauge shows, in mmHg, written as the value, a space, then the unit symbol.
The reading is 6 mmHg
